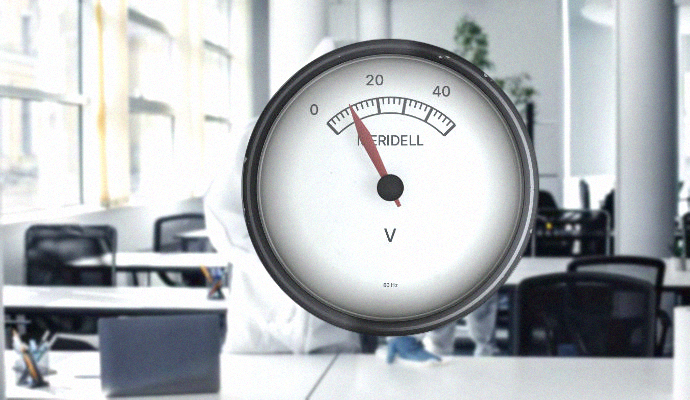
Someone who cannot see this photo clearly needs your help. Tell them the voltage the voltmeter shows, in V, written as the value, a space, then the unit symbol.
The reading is 10 V
